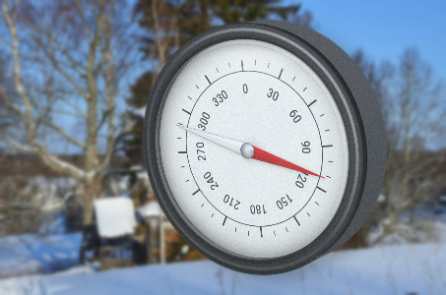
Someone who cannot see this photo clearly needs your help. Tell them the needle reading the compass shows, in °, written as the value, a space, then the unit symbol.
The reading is 110 °
